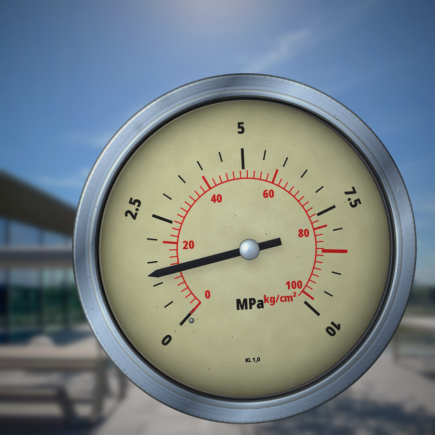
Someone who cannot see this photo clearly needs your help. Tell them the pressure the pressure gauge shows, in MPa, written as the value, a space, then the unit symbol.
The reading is 1.25 MPa
